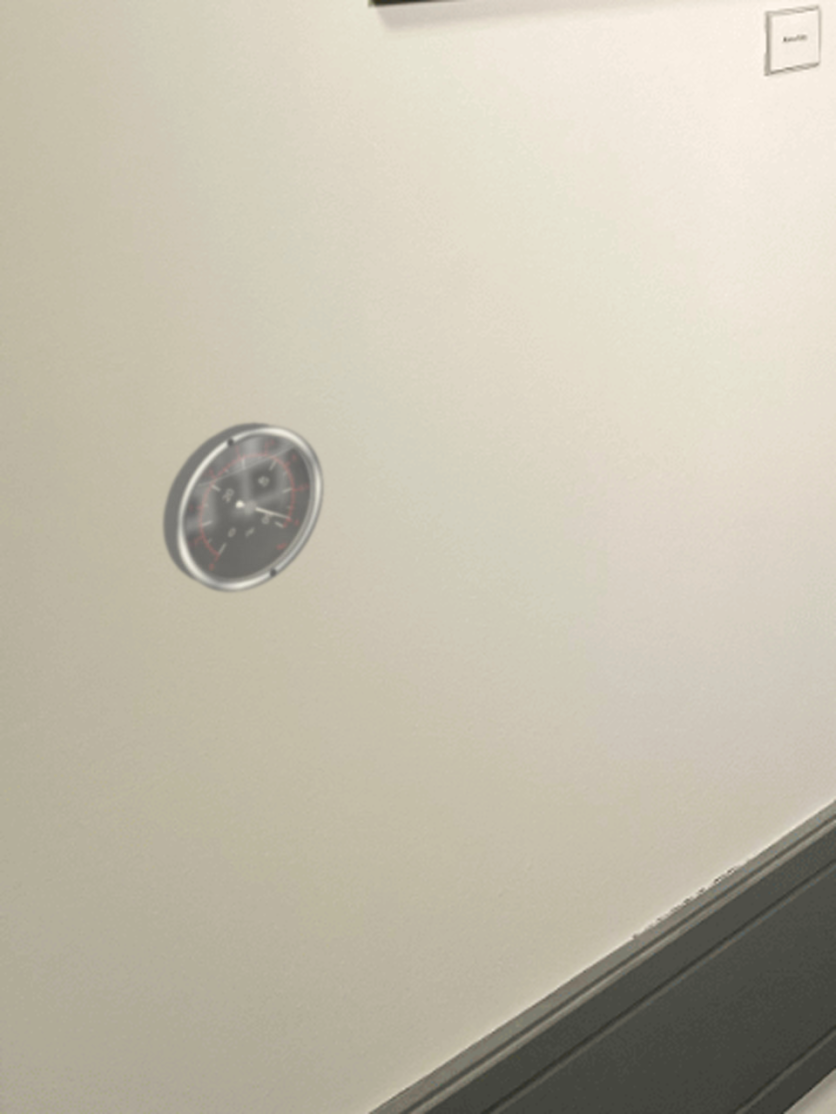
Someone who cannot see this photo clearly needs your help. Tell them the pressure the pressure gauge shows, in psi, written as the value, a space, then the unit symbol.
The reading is 57.5 psi
